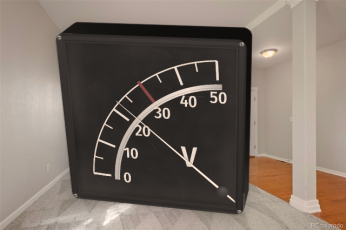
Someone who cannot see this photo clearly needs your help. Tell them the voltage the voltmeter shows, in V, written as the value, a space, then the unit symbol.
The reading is 22.5 V
